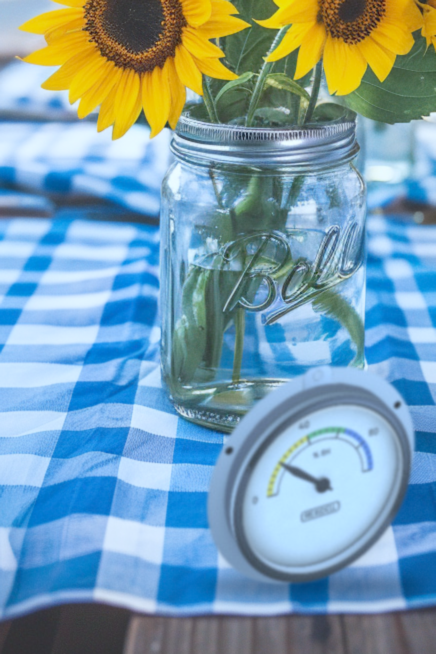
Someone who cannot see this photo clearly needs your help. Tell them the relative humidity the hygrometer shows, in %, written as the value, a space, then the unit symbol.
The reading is 20 %
